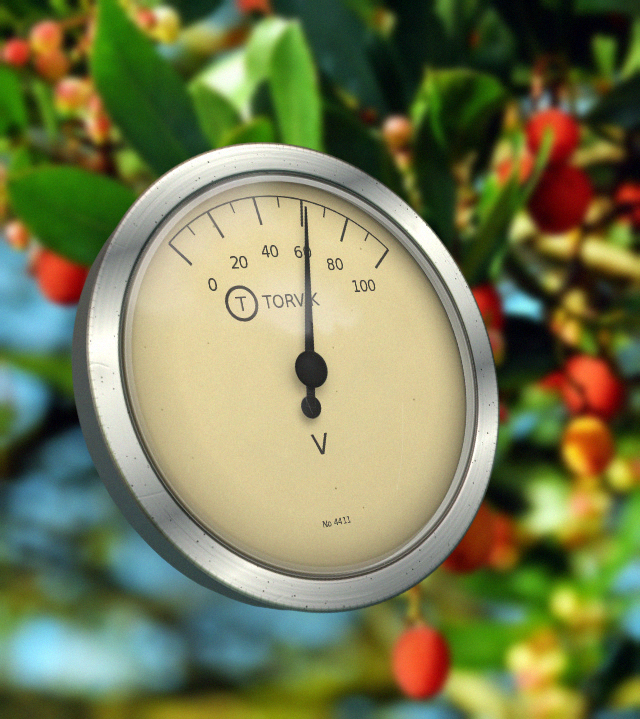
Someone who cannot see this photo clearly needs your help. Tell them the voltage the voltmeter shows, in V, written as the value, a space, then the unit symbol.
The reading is 60 V
